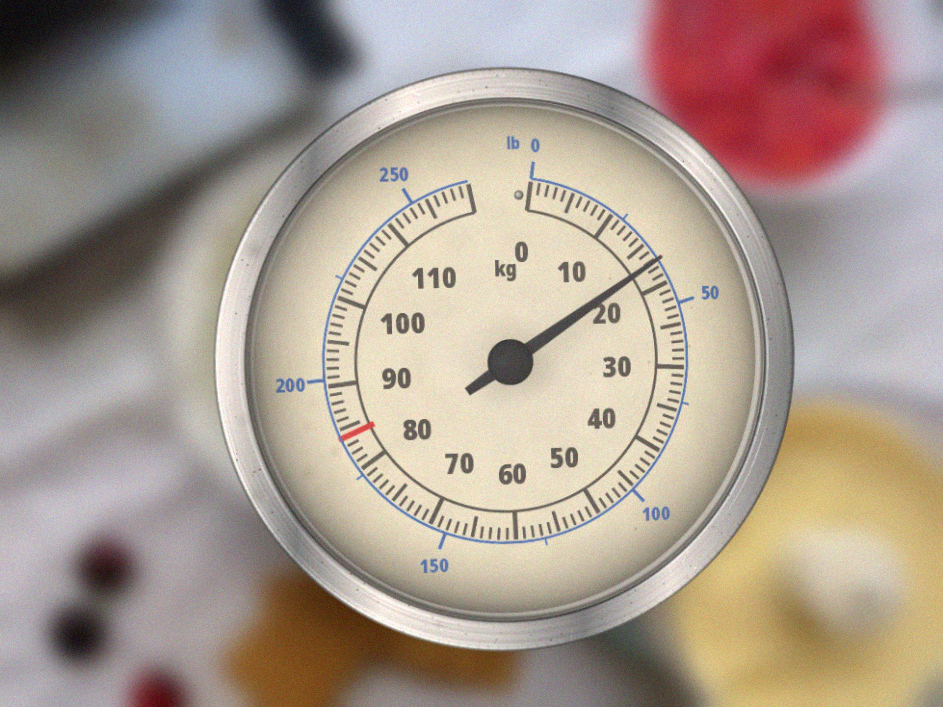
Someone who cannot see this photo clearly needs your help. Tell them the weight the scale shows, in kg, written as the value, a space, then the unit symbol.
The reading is 17 kg
